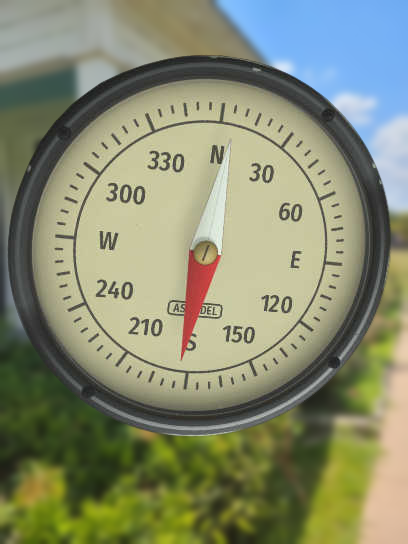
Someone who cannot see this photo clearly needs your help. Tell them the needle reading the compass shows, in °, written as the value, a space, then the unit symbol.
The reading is 185 °
